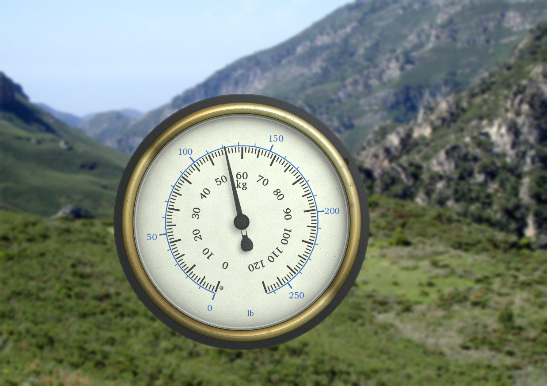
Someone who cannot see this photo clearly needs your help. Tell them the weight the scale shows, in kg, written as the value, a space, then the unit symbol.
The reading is 55 kg
